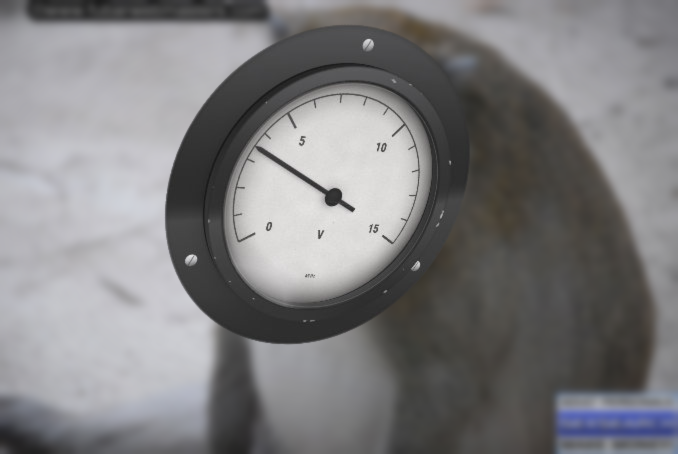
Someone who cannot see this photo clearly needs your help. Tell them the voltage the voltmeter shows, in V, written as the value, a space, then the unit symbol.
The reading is 3.5 V
